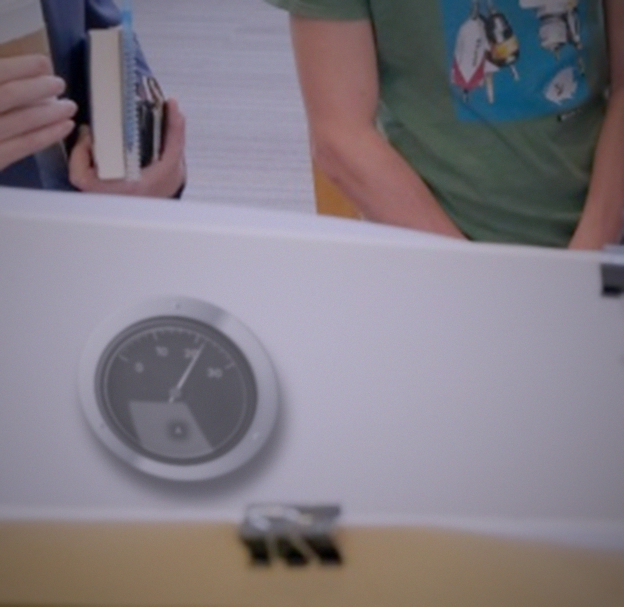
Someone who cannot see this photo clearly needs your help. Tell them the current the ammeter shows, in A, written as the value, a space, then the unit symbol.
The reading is 22 A
